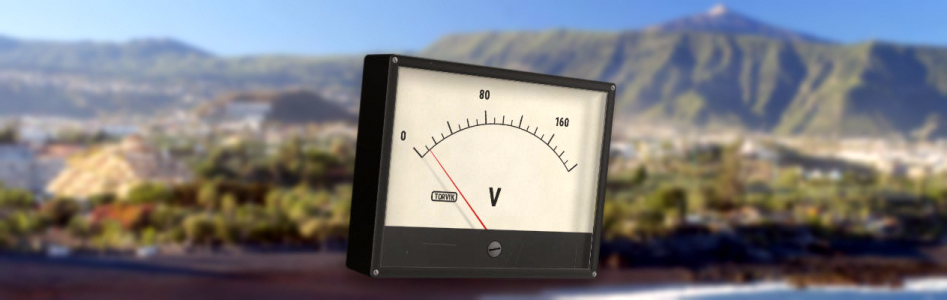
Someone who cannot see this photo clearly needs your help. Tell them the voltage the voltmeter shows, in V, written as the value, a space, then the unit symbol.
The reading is 10 V
